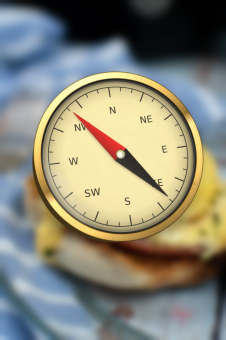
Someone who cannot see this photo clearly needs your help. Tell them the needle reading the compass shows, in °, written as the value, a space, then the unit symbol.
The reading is 320 °
